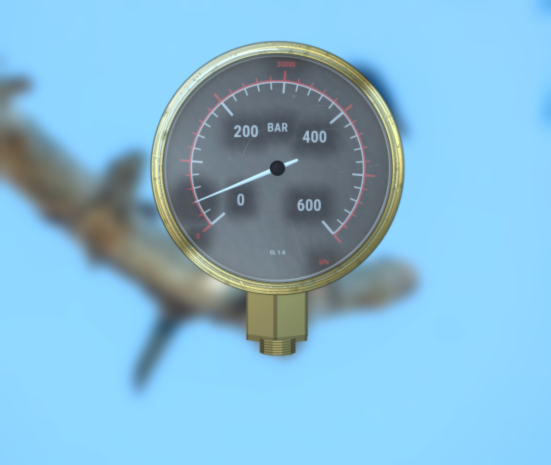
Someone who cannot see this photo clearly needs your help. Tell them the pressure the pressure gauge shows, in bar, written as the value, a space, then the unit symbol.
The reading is 40 bar
